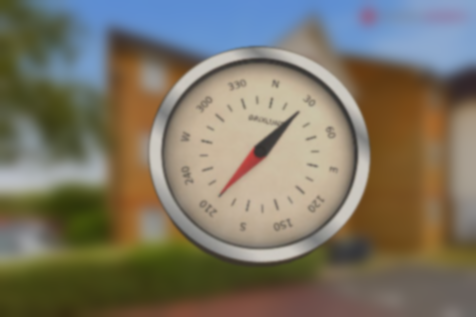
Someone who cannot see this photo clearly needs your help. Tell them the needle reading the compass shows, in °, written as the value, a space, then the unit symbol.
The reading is 210 °
